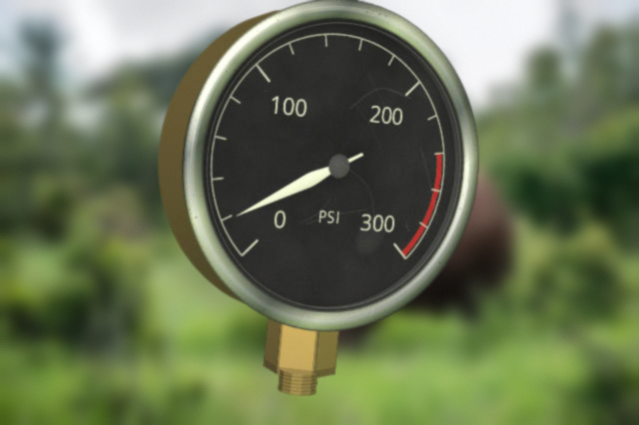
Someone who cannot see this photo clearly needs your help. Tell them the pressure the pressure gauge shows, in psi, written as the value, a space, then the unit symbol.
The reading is 20 psi
